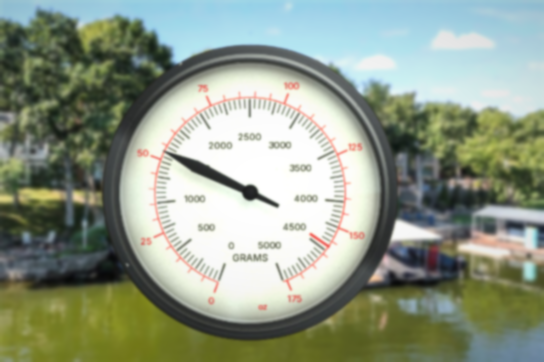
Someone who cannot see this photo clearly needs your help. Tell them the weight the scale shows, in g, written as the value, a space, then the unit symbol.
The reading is 1500 g
